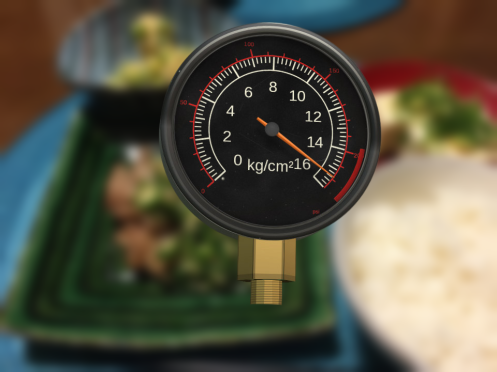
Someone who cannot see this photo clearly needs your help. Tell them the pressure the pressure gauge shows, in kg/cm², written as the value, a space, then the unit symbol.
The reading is 15.4 kg/cm²
